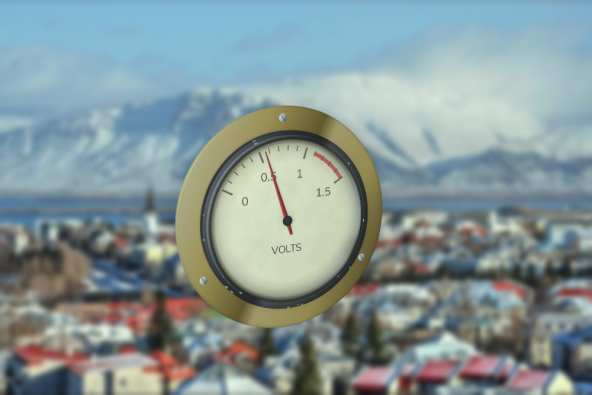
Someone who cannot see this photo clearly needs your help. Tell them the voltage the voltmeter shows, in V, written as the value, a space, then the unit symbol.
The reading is 0.55 V
